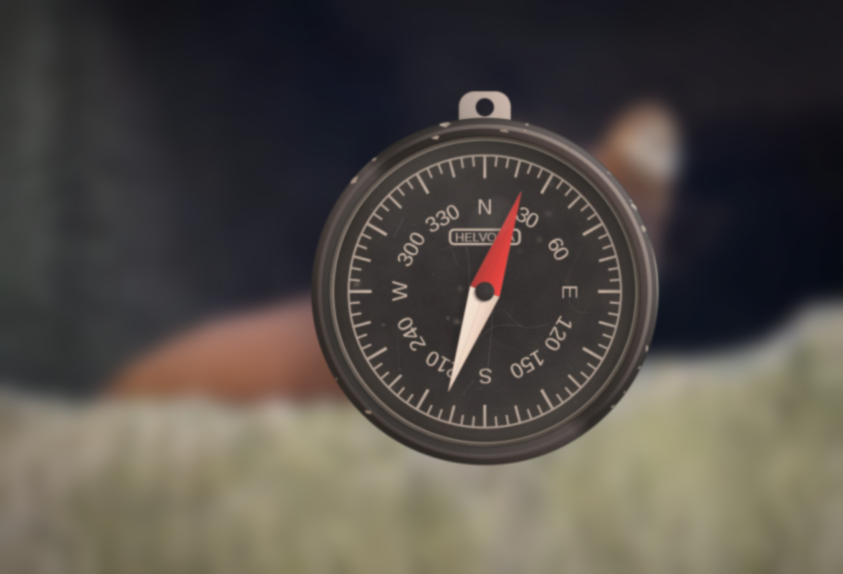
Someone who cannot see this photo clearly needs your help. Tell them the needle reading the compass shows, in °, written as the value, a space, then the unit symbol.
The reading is 20 °
